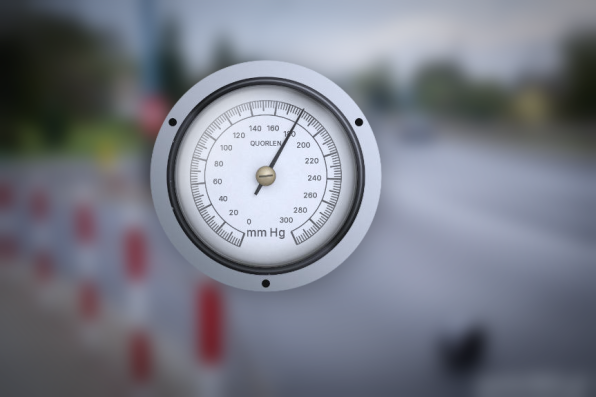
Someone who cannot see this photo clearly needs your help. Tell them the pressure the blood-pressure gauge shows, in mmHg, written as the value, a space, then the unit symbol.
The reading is 180 mmHg
